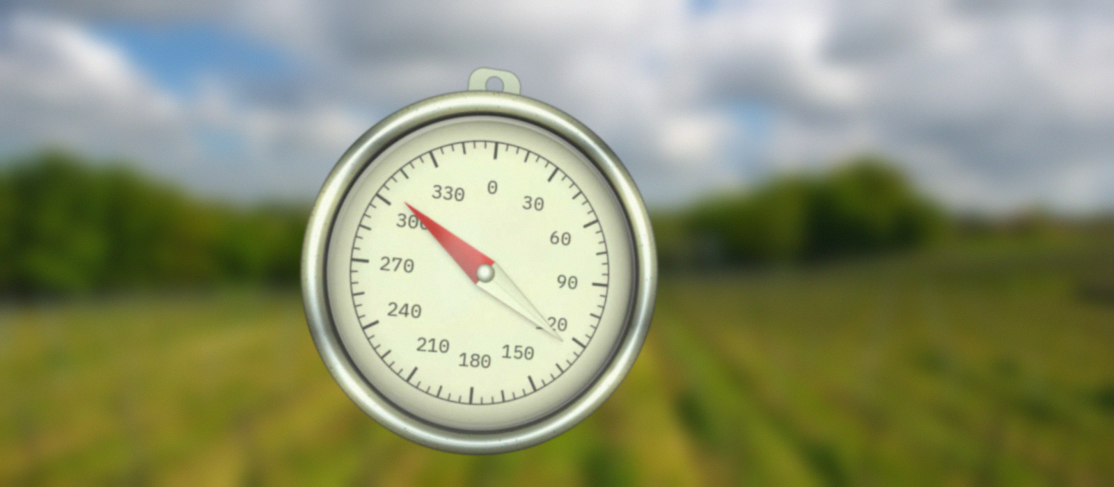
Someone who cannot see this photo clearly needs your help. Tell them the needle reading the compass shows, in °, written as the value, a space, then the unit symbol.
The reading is 305 °
